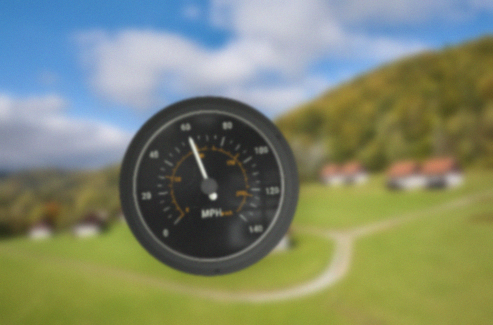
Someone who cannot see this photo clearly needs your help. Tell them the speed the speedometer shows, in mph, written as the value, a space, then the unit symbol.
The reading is 60 mph
